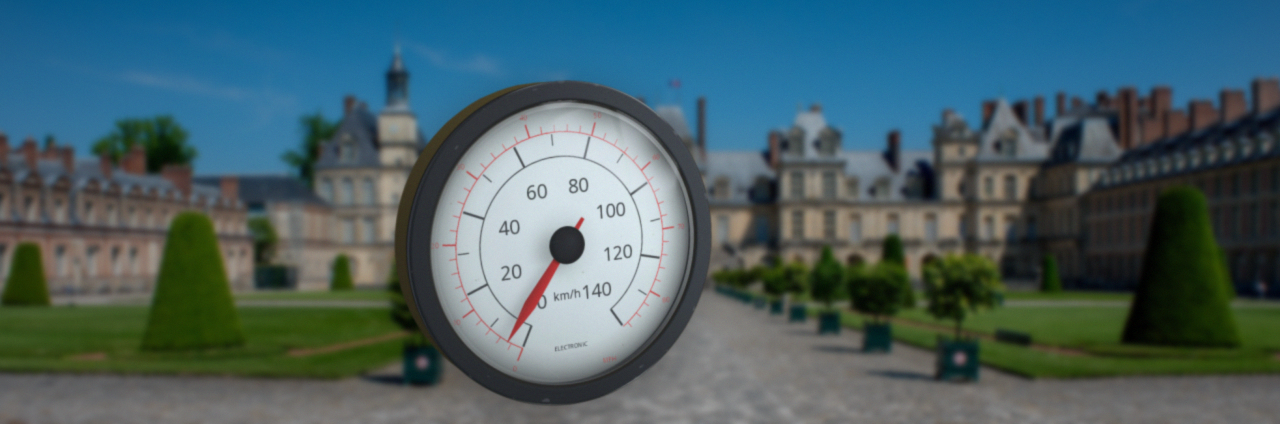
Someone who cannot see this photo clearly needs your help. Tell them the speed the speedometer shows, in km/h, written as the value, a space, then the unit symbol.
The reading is 5 km/h
